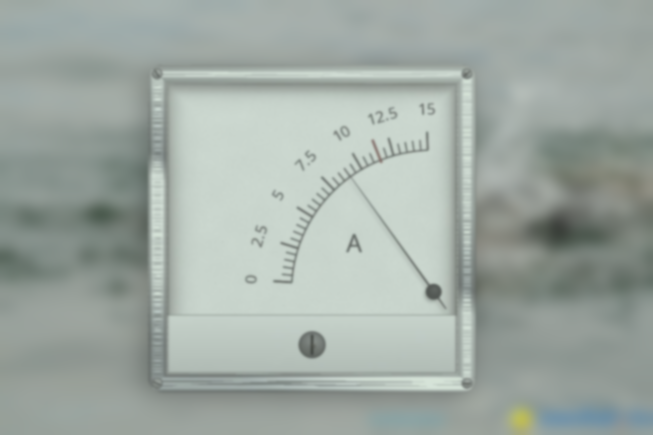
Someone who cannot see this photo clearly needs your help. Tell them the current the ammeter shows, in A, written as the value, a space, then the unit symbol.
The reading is 9 A
